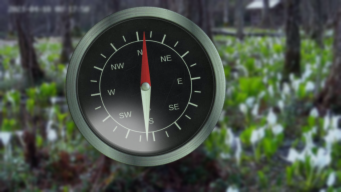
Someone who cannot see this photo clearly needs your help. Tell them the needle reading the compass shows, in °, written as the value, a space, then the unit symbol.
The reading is 7.5 °
